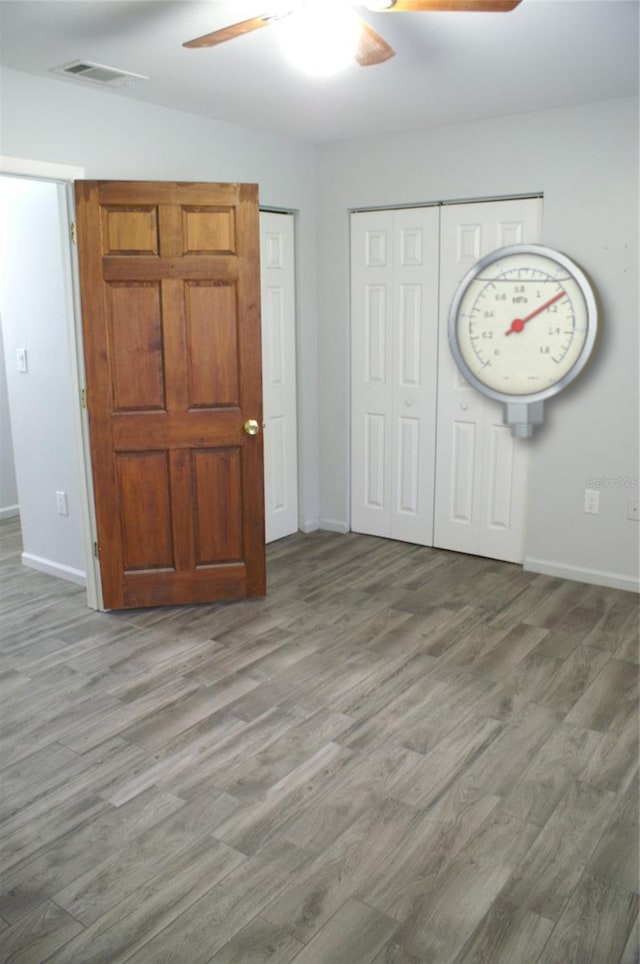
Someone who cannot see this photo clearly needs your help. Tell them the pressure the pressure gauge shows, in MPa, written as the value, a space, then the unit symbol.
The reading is 1.15 MPa
